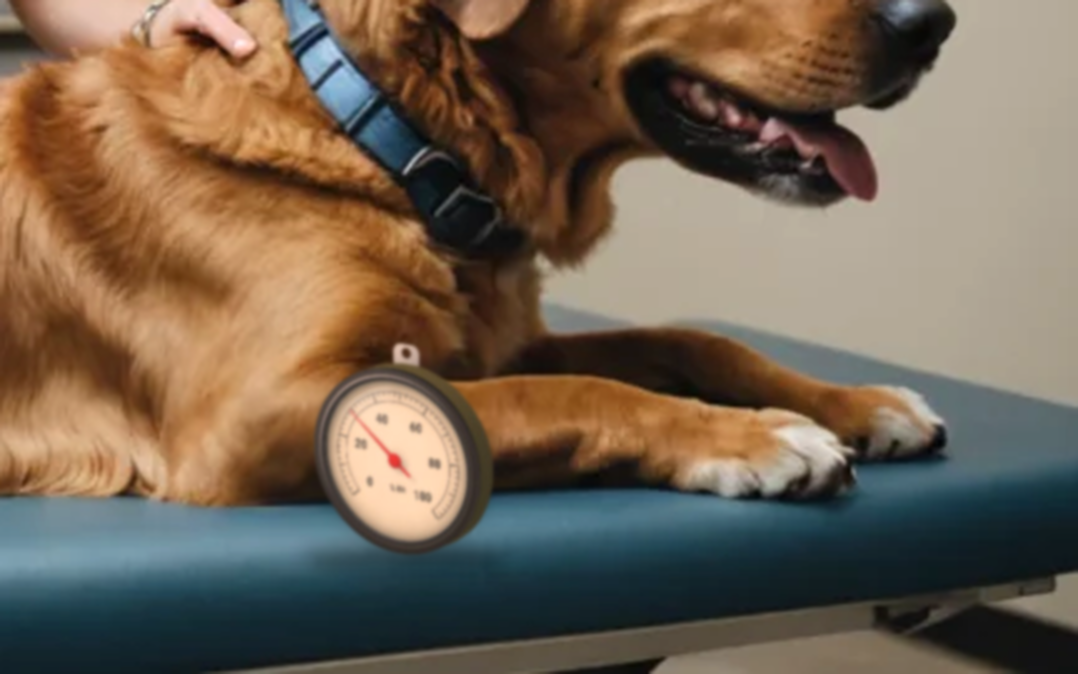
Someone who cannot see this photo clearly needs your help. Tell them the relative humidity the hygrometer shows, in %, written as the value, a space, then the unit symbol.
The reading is 30 %
